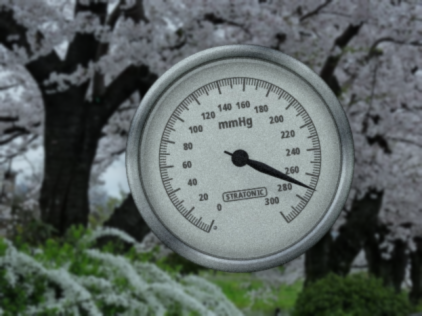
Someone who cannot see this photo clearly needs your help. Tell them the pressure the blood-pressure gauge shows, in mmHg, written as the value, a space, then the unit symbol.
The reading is 270 mmHg
